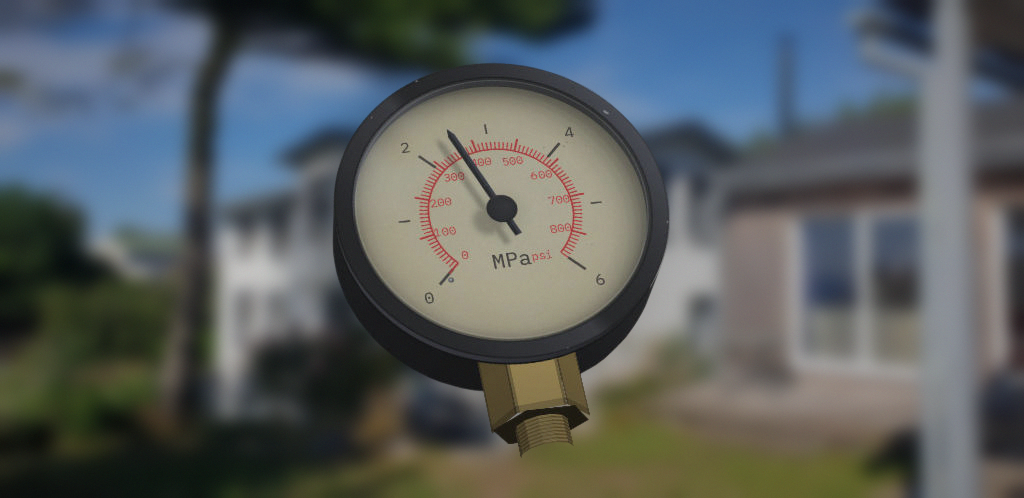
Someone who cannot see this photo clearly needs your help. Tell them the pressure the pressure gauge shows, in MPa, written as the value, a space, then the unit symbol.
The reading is 2.5 MPa
